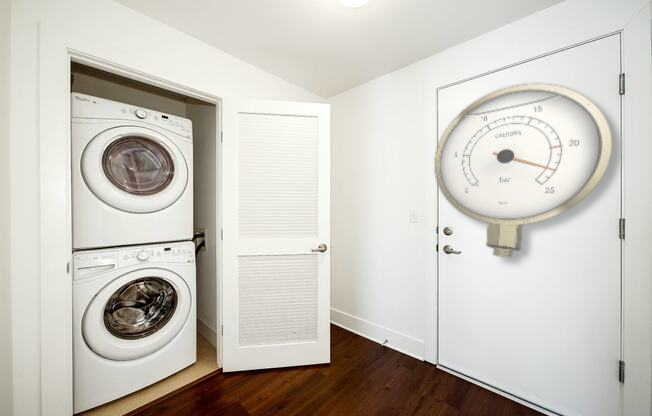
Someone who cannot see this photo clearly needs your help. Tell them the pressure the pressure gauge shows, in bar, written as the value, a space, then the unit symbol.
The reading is 23 bar
